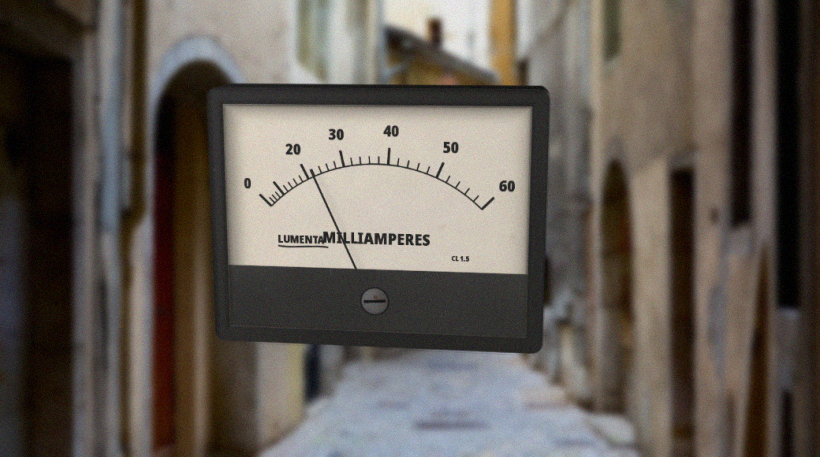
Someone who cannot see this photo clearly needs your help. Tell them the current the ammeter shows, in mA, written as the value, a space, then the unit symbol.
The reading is 22 mA
